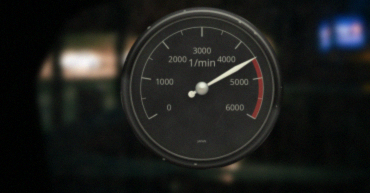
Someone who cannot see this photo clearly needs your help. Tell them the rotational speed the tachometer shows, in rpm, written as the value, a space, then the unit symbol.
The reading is 4500 rpm
